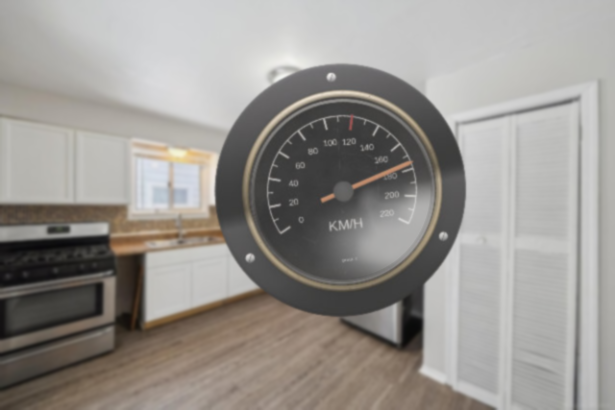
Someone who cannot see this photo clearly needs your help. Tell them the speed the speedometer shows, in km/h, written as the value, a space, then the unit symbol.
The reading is 175 km/h
